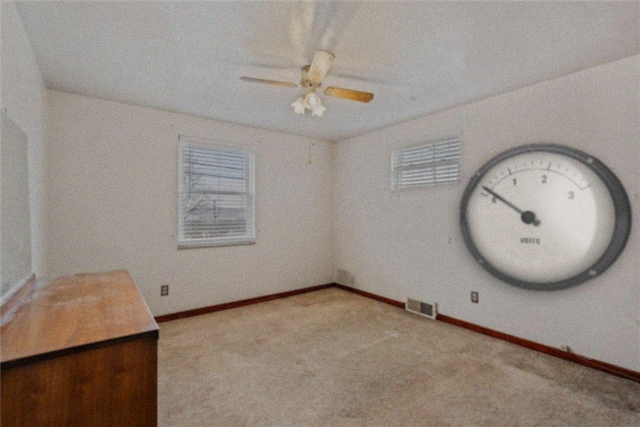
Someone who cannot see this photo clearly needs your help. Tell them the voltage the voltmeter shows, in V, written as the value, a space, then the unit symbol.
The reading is 0.2 V
